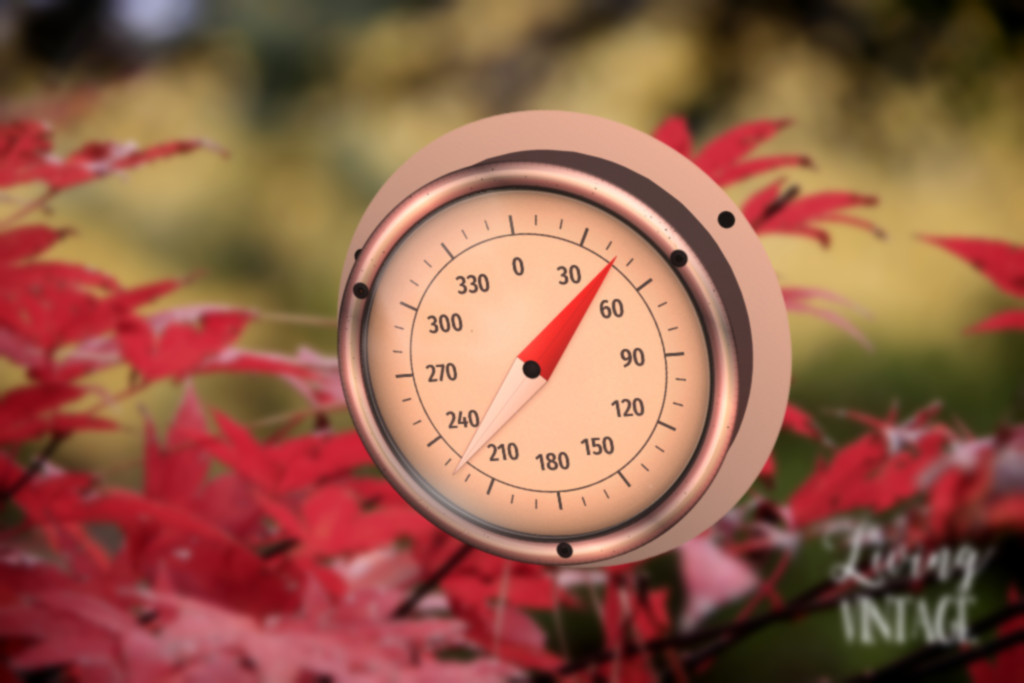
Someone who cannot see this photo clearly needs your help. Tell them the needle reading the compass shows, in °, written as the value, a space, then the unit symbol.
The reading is 45 °
